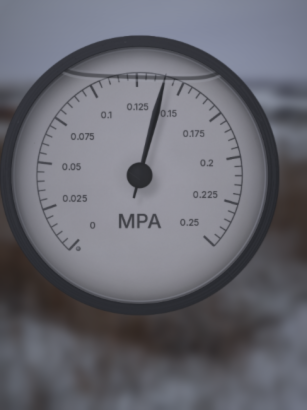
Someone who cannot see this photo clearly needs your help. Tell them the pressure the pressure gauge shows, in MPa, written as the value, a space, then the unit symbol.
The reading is 0.14 MPa
